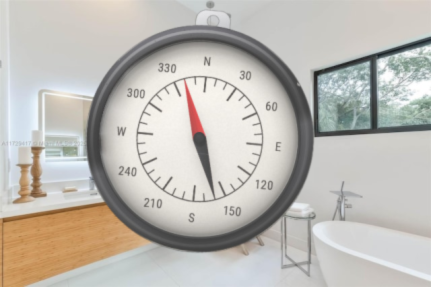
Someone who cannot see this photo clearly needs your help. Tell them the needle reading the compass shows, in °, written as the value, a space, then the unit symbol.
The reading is 340 °
